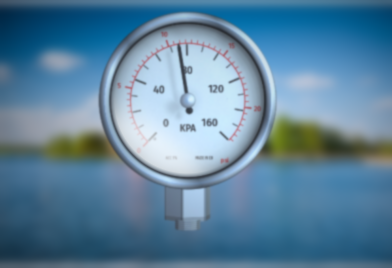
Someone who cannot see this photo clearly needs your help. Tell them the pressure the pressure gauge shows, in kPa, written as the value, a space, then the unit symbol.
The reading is 75 kPa
